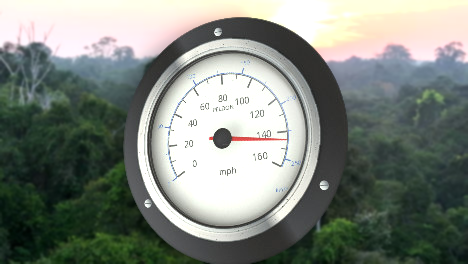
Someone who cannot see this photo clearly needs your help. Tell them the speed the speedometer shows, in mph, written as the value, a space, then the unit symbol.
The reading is 145 mph
